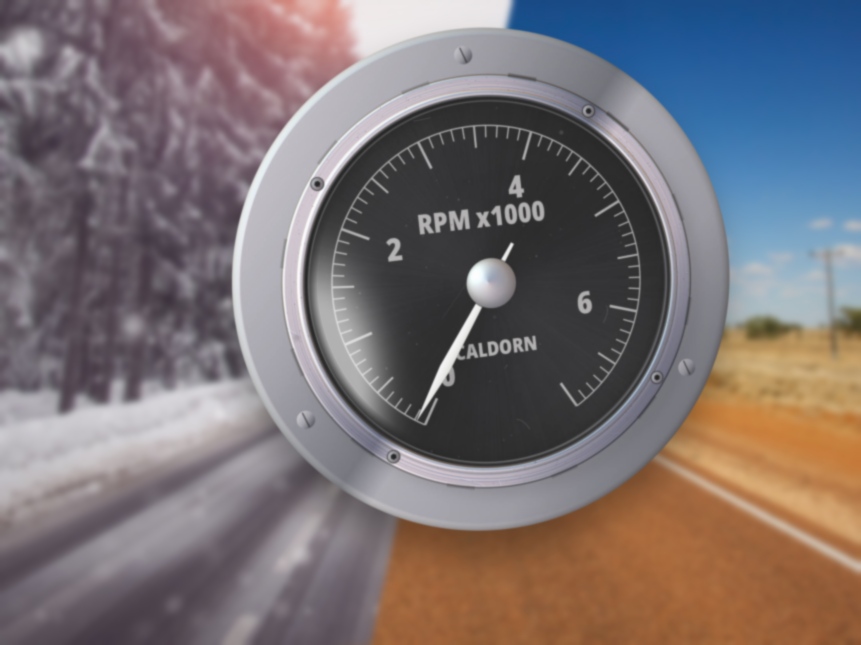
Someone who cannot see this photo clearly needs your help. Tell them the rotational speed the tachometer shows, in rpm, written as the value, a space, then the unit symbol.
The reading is 100 rpm
